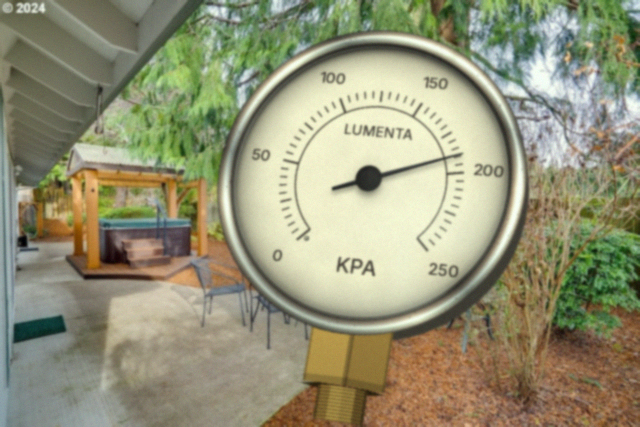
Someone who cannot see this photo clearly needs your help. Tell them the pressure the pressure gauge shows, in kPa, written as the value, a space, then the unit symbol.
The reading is 190 kPa
